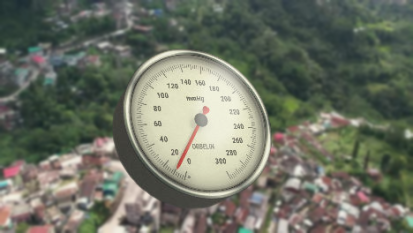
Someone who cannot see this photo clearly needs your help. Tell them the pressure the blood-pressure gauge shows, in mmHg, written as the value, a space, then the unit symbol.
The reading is 10 mmHg
